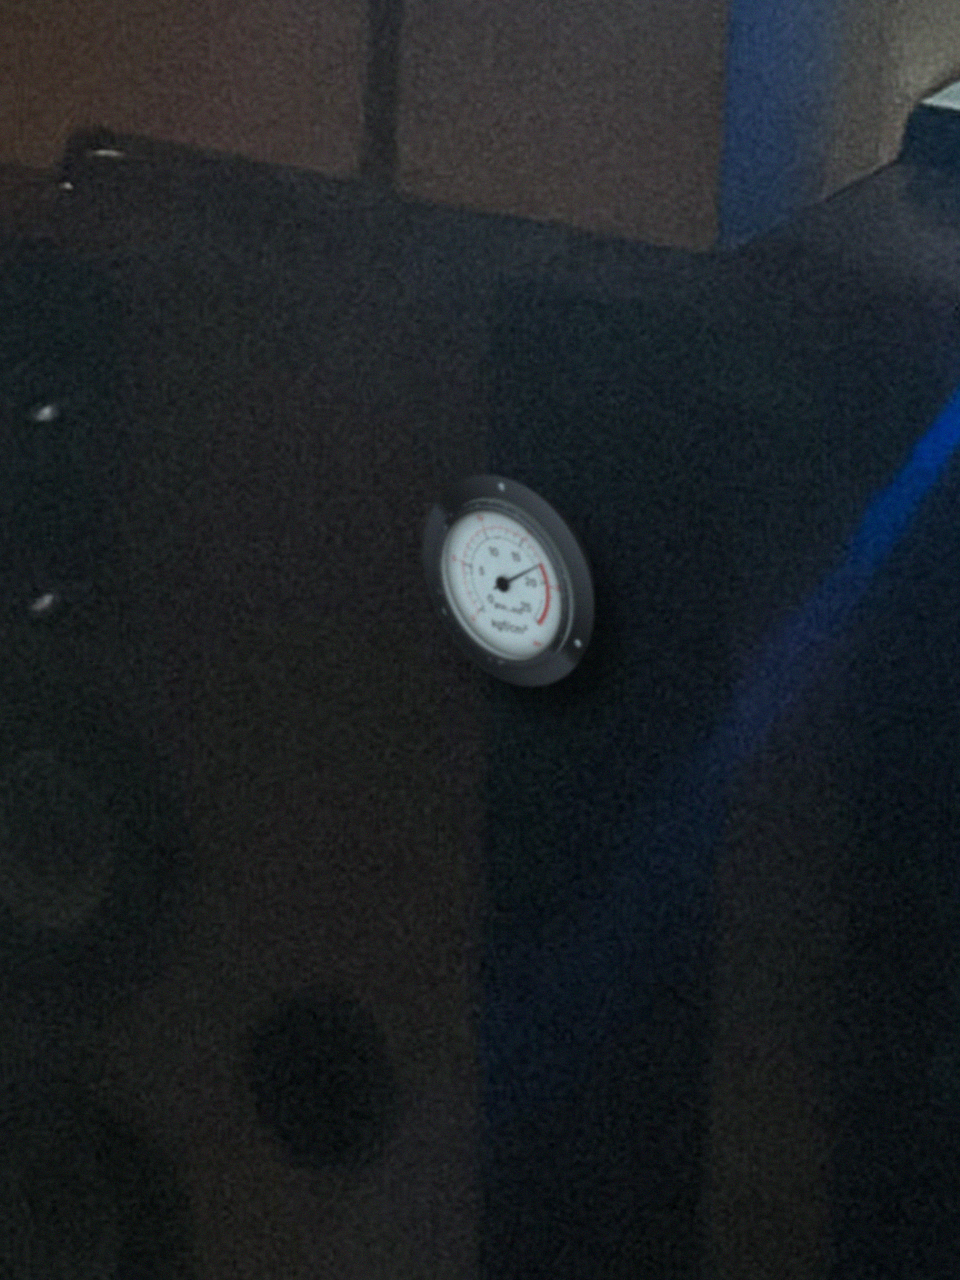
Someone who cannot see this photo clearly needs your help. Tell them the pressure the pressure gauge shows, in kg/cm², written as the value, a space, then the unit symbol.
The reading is 18 kg/cm²
